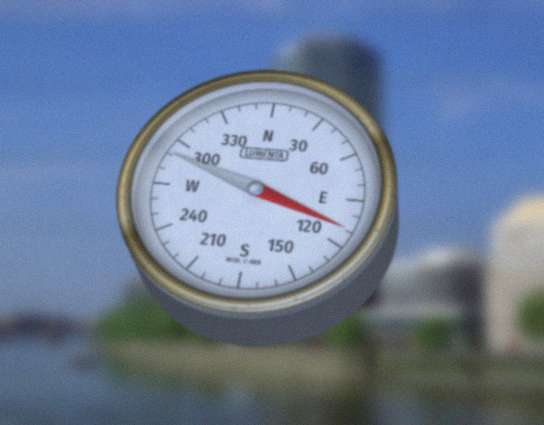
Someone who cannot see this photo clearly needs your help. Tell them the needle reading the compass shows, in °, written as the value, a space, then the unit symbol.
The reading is 110 °
